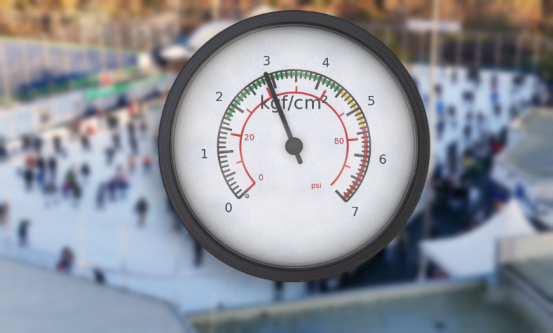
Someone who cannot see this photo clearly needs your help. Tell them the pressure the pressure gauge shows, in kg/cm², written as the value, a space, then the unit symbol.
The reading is 2.9 kg/cm²
